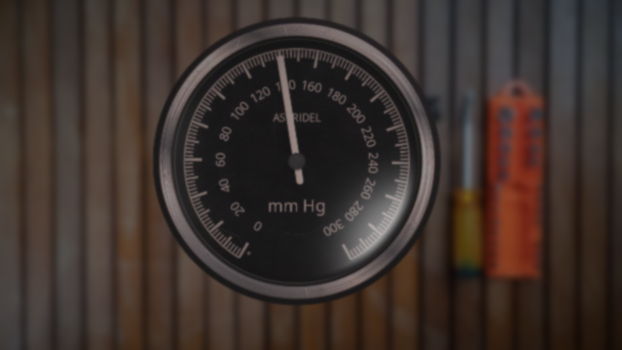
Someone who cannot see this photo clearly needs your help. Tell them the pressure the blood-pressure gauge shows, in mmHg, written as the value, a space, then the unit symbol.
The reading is 140 mmHg
